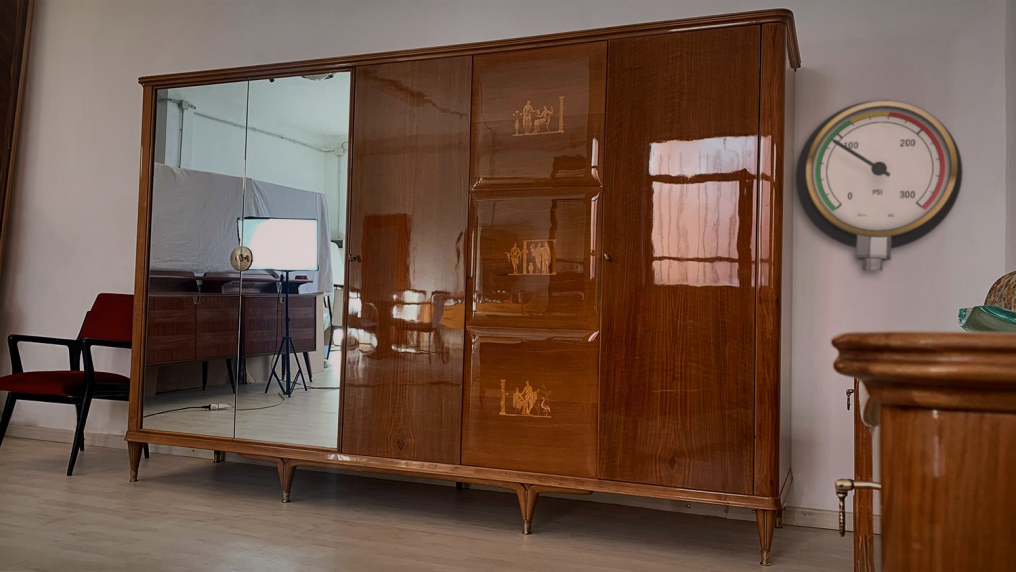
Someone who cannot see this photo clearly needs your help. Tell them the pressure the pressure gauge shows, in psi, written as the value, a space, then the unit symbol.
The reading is 90 psi
